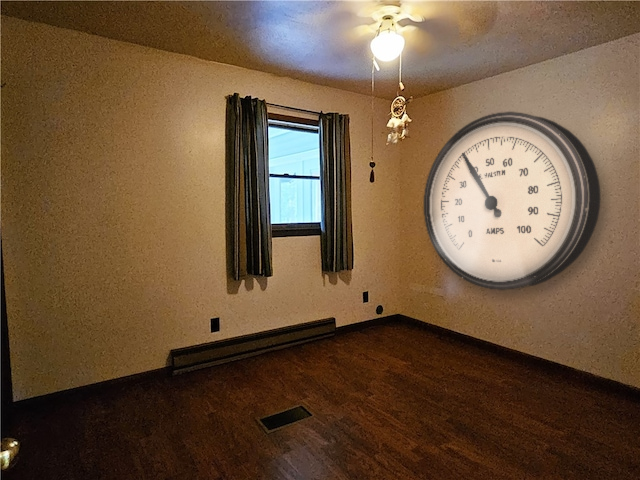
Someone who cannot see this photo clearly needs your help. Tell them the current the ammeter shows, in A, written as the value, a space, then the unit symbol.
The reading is 40 A
